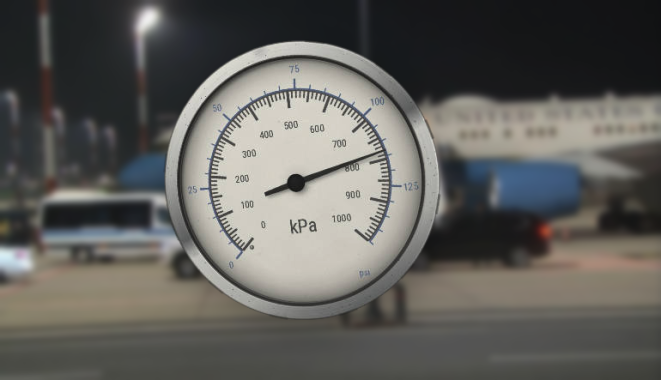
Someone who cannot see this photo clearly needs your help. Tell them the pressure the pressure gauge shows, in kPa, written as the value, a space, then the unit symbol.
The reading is 780 kPa
